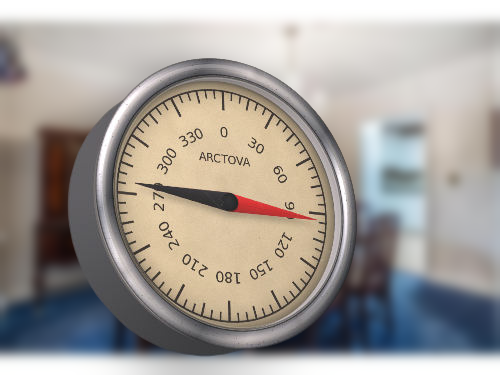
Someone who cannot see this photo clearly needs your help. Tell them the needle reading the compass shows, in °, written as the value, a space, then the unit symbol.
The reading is 95 °
